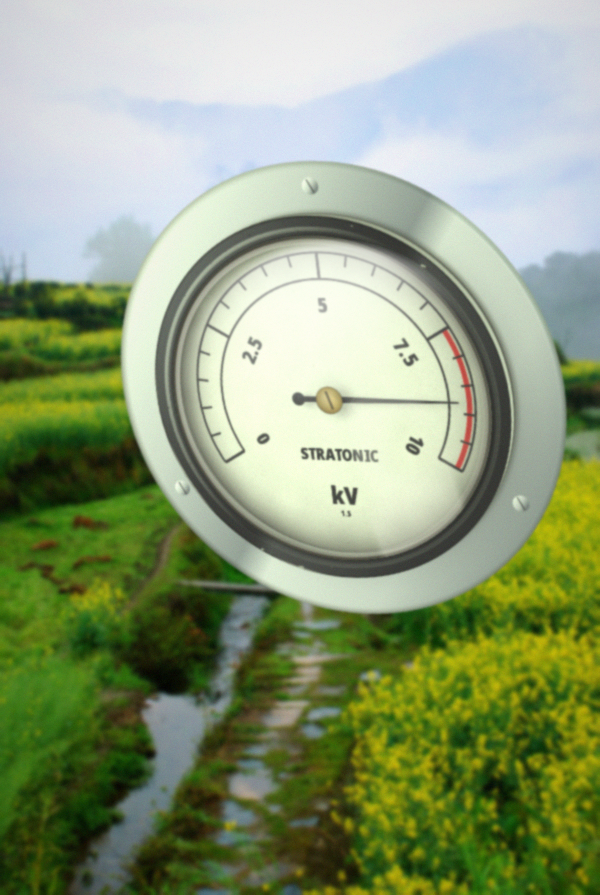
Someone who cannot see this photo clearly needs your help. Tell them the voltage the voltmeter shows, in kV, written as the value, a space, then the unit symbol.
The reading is 8.75 kV
